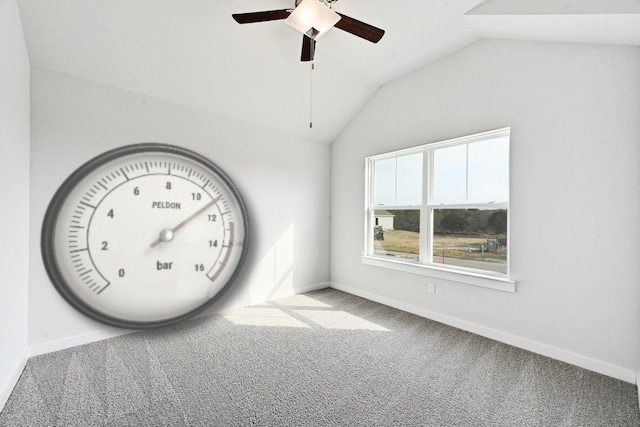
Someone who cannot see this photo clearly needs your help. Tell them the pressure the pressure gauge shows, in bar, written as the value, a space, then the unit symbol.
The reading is 11 bar
